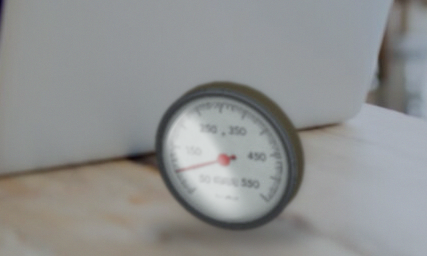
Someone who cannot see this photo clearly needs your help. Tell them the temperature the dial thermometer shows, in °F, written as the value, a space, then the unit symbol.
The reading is 100 °F
